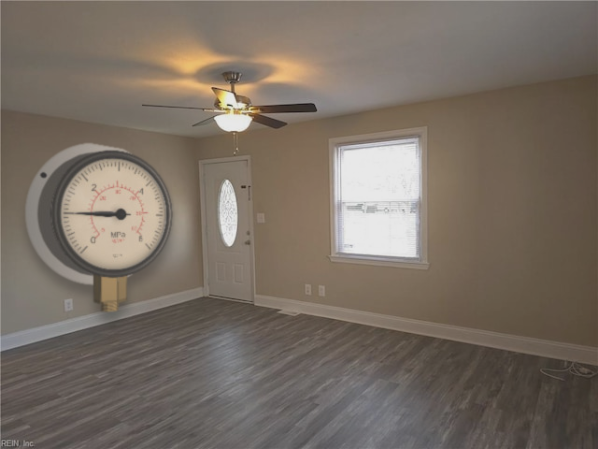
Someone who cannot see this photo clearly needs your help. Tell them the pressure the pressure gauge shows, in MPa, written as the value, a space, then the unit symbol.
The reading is 1 MPa
